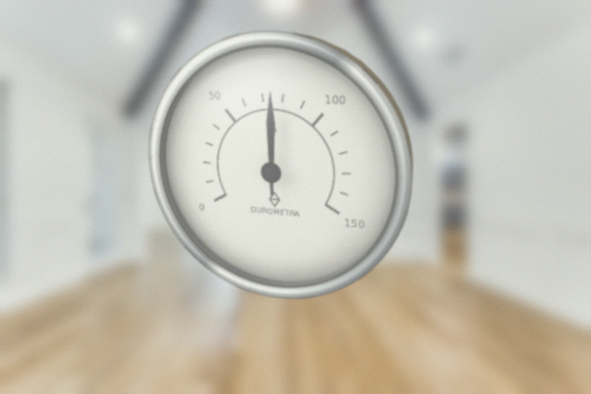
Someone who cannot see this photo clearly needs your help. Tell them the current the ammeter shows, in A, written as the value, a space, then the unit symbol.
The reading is 75 A
